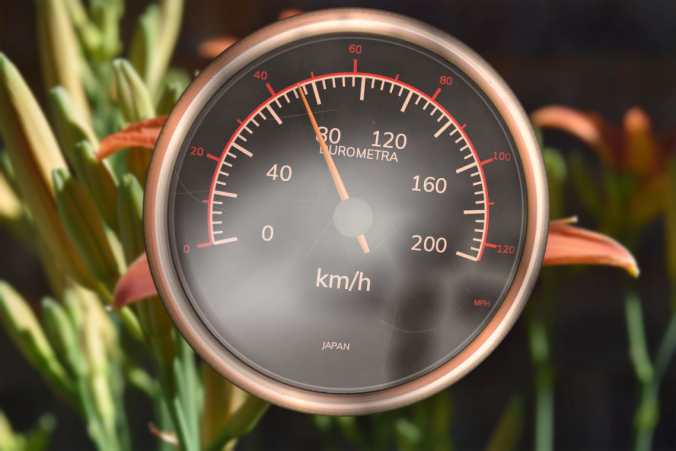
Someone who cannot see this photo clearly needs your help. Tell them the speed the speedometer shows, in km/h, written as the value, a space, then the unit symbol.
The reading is 74 km/h
